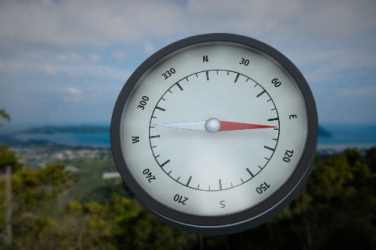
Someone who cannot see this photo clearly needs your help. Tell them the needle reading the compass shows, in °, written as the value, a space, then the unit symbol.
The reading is 100 °
